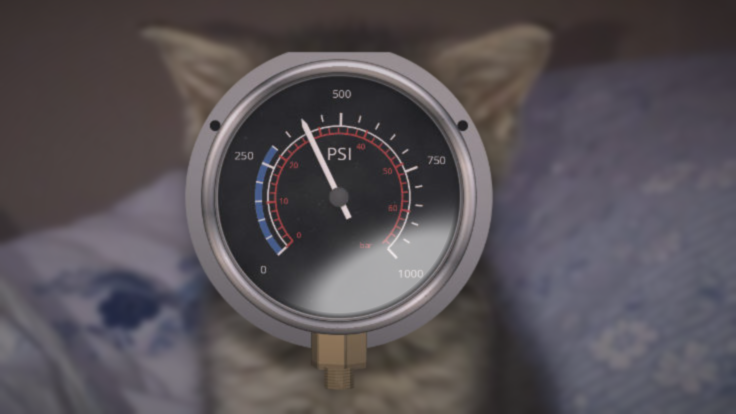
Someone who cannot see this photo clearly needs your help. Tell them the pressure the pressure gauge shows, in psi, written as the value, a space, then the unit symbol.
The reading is 400 psi
